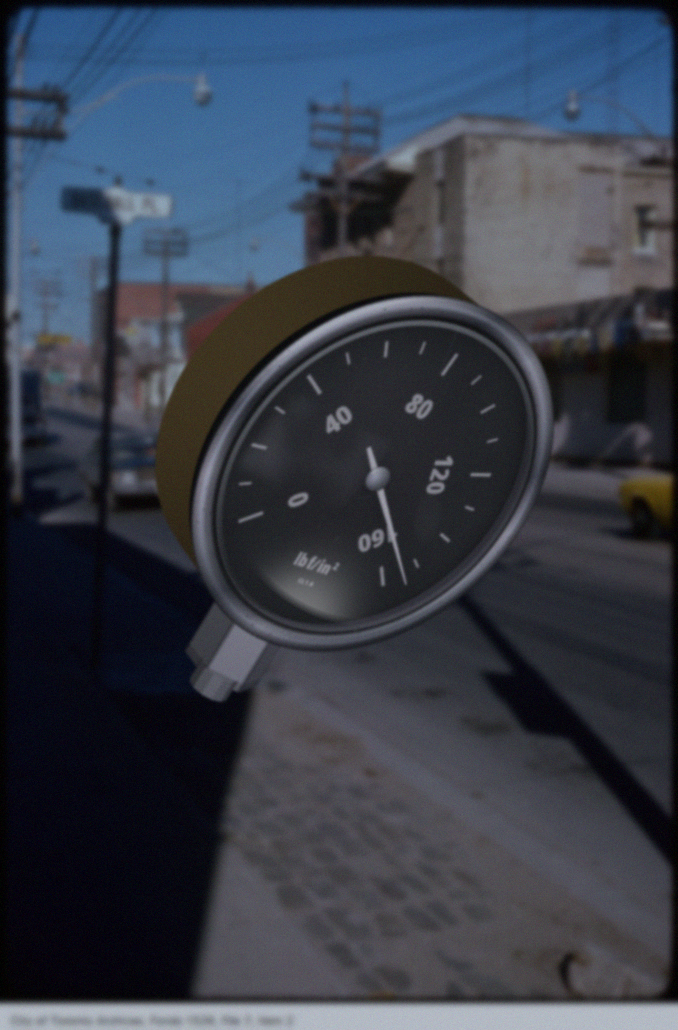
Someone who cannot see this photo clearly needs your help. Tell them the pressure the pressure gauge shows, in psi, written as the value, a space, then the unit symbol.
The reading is 155 psi
